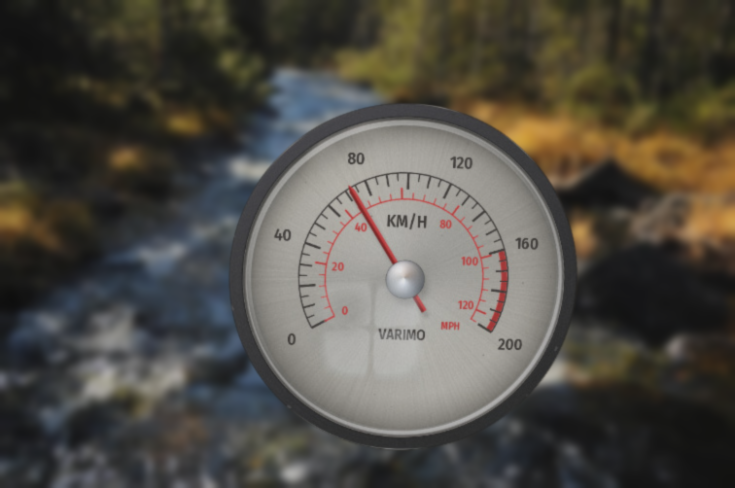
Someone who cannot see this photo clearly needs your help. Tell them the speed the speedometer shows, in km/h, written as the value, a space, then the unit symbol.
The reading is 72.5 km/h
